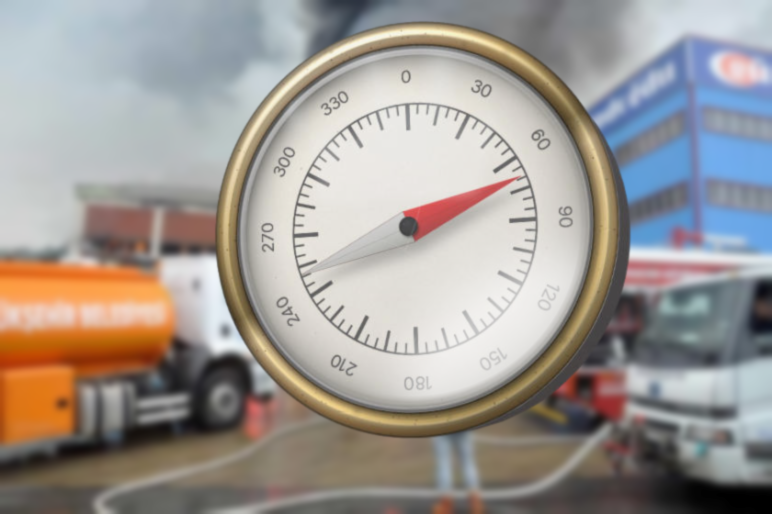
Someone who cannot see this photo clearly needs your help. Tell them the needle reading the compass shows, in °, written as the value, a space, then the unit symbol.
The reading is 70 °
